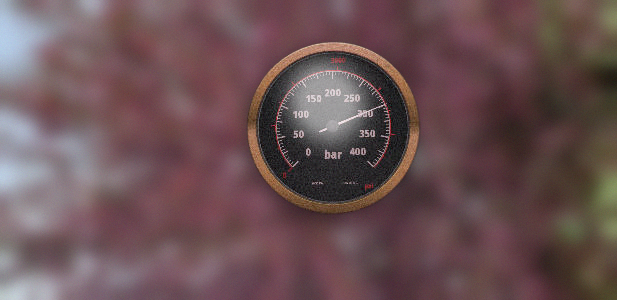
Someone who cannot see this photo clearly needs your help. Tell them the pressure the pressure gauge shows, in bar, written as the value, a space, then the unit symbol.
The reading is 300 bar
